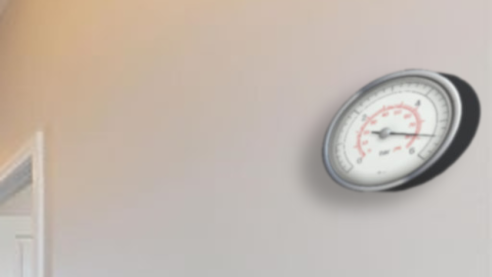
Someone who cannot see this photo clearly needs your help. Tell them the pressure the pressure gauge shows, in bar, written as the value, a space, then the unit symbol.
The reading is 5.4 bar
